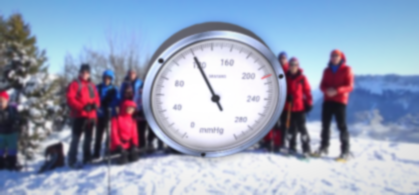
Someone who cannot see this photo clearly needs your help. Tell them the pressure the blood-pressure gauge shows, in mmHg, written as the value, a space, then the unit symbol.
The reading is 120 mmHg
